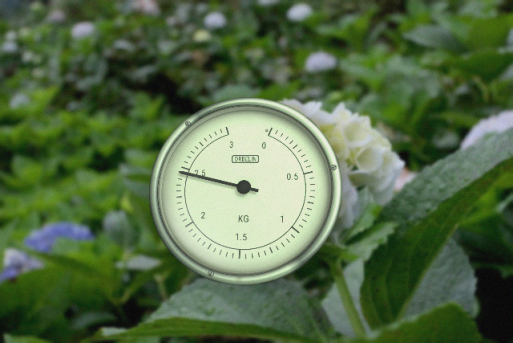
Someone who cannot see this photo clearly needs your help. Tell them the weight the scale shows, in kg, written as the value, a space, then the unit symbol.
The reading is 2.45 kg
